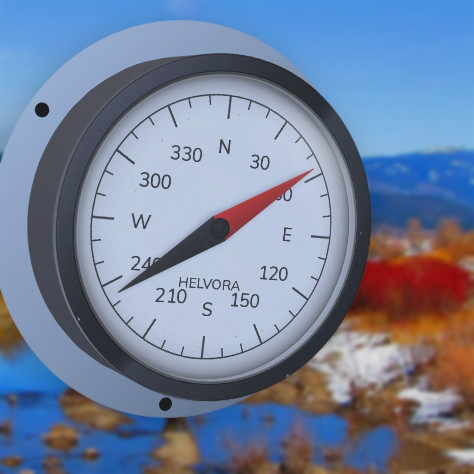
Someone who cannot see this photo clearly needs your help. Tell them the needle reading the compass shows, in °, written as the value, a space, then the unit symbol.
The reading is 55 °
